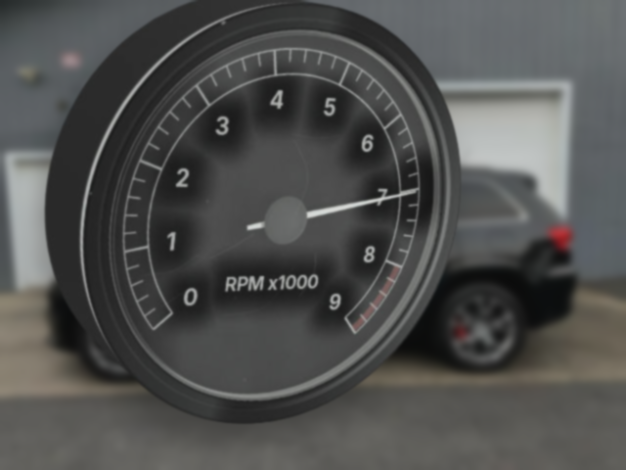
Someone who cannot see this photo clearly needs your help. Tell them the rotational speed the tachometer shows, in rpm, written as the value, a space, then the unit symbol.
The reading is 7000 rpm
